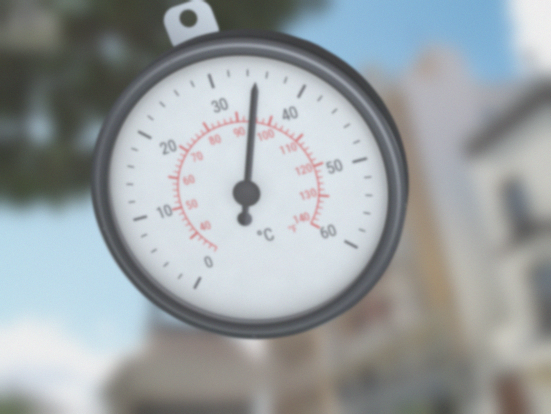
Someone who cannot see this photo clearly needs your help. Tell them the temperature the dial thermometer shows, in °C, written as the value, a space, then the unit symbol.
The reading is 35 °C
